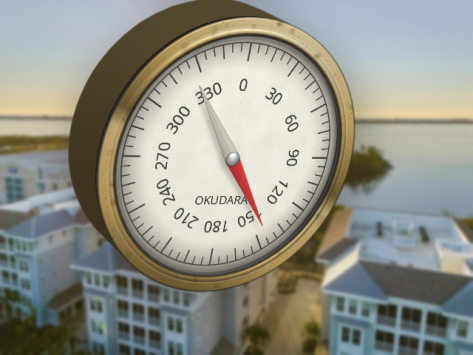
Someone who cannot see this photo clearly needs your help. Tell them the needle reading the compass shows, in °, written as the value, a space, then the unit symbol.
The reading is 145 °
